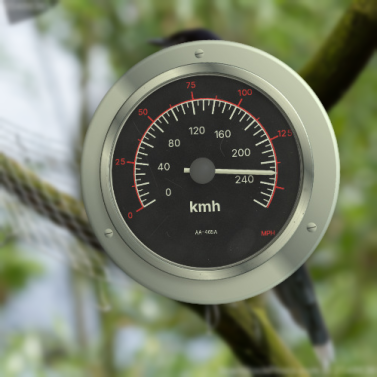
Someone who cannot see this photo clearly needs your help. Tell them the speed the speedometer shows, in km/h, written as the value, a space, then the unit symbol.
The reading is 230 km/h
